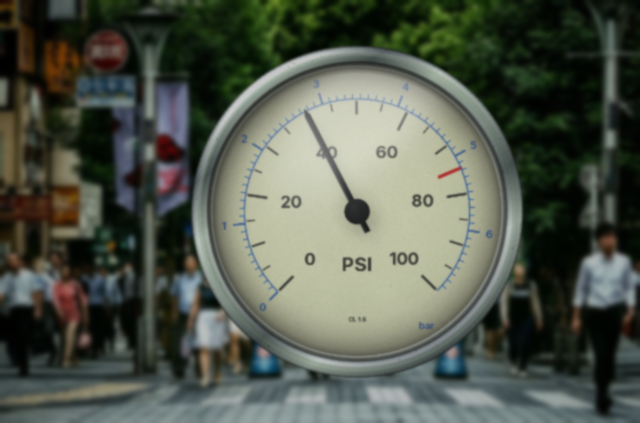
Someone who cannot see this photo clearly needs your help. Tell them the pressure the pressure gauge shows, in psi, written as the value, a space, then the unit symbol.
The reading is 40 psi
